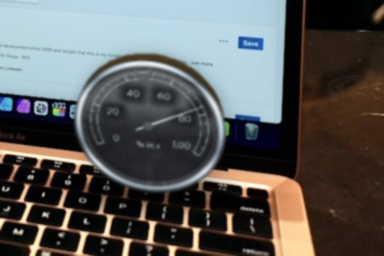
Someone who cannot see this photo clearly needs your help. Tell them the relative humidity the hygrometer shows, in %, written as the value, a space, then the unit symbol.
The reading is 76 %
